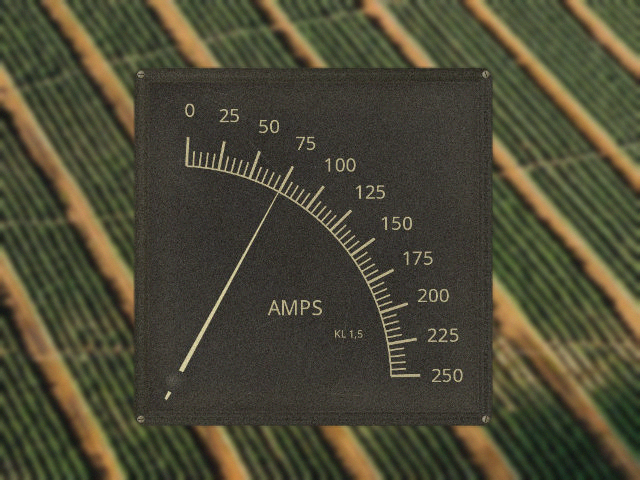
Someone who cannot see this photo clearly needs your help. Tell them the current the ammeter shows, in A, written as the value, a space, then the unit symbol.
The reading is 75 A
